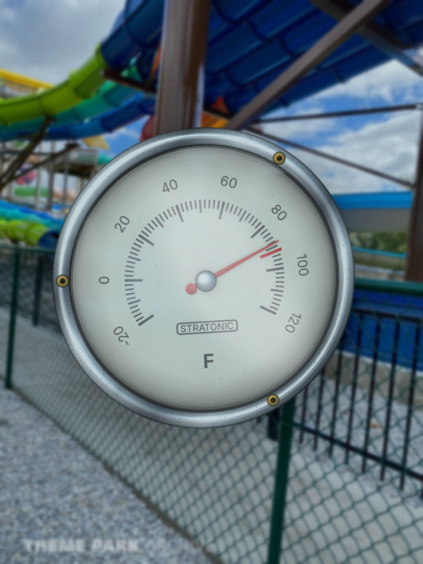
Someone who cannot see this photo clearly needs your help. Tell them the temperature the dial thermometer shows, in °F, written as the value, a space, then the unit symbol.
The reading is 88 °F
